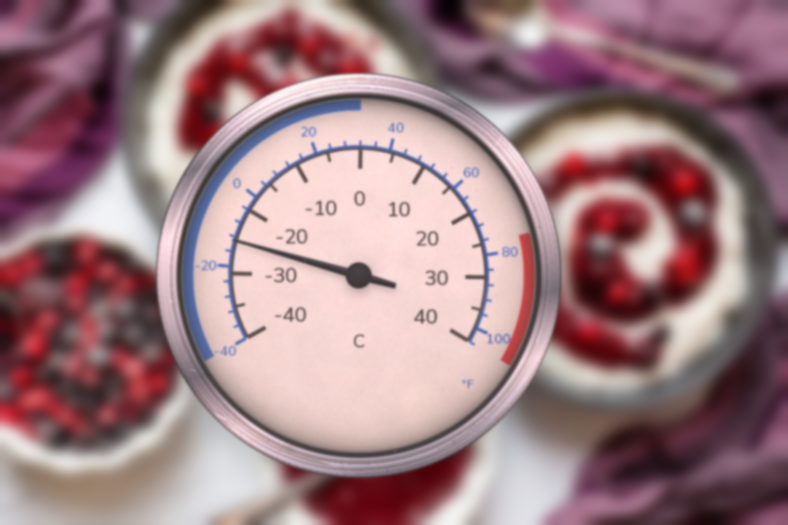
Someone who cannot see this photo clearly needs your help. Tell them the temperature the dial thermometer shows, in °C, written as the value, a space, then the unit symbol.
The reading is -25 °C
